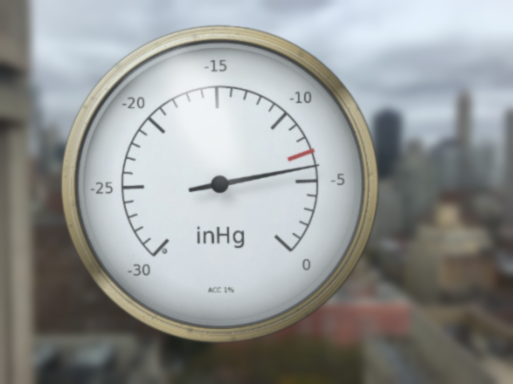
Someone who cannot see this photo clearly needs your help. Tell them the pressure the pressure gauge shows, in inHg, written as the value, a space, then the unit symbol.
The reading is -6 inHg
